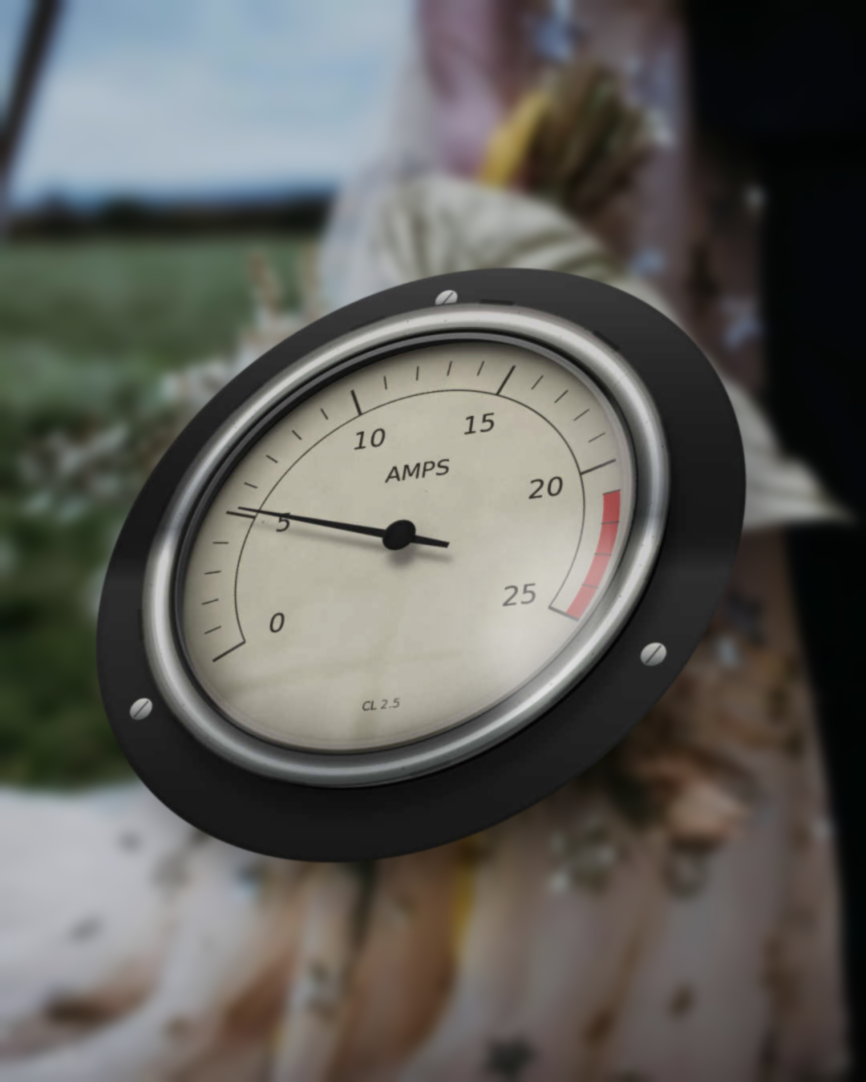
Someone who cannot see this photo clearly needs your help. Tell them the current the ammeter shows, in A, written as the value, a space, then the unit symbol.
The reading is 5 A
